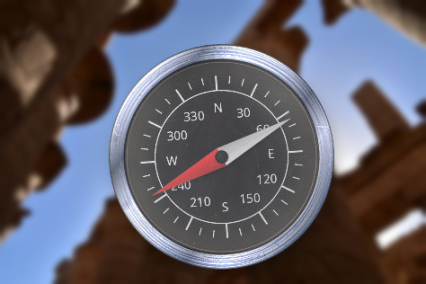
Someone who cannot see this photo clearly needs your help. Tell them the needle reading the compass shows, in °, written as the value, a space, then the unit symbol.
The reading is 245 °
